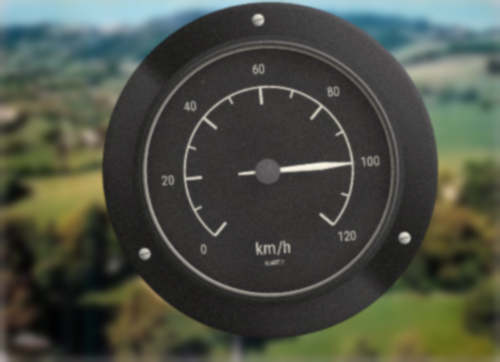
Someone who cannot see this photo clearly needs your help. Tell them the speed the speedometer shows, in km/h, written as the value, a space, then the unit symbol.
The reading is 100 km/h
